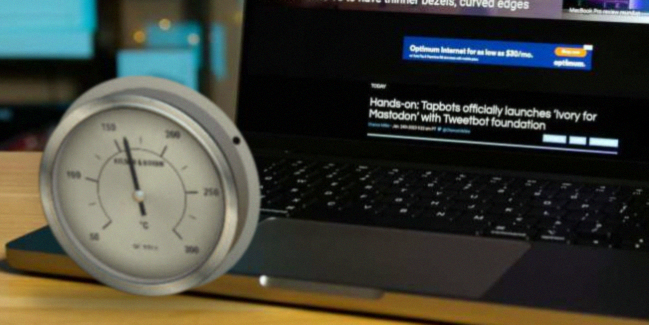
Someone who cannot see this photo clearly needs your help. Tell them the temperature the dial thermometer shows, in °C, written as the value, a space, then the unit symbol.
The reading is 162.5 °C
